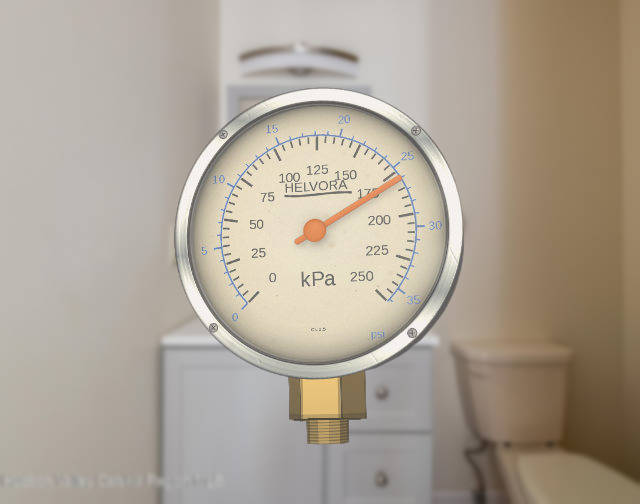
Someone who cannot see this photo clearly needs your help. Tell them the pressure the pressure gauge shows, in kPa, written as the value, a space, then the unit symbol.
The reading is 180 kPa
